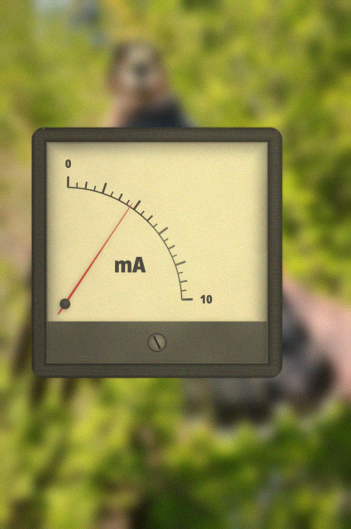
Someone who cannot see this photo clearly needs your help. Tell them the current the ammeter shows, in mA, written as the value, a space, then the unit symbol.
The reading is 3.75 mA
